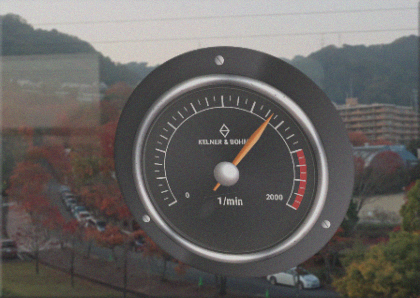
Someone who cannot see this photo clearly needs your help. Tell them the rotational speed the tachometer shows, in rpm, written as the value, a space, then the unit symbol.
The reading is 1325 rpm
